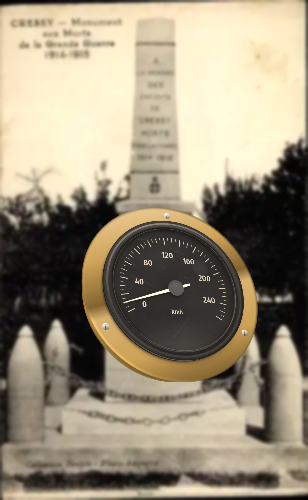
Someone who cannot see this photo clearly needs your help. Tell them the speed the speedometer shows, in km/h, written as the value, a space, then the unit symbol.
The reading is 10 km/h
